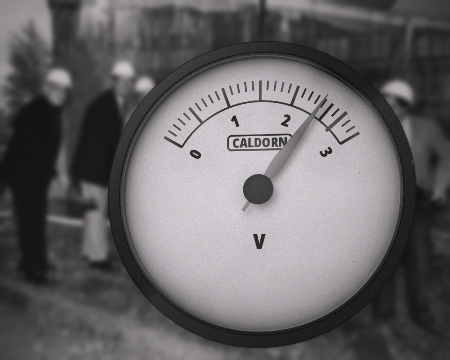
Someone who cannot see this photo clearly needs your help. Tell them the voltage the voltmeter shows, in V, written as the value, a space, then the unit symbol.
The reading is 2.4 V
